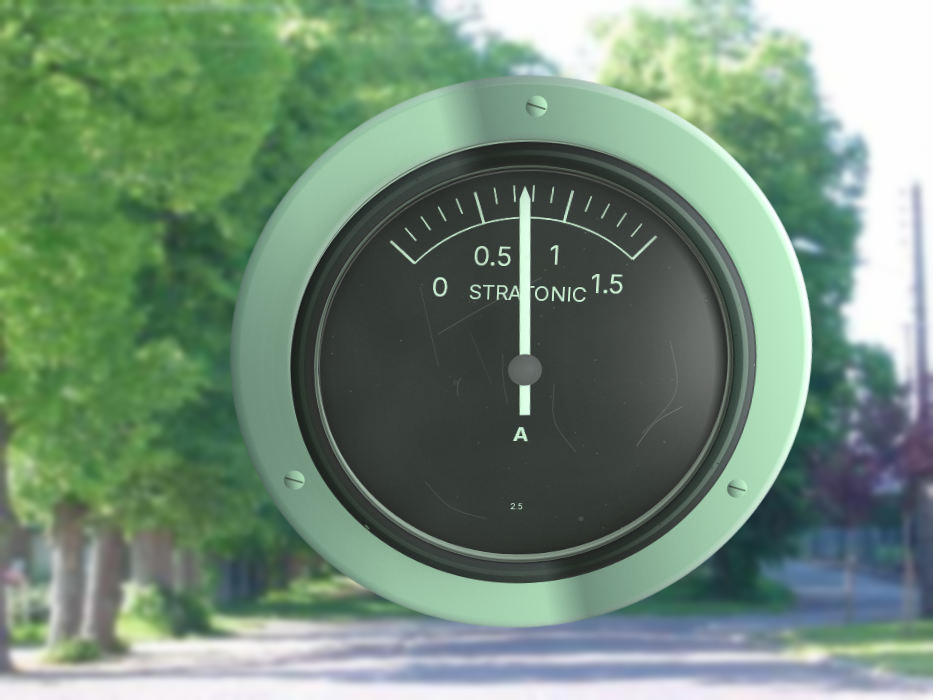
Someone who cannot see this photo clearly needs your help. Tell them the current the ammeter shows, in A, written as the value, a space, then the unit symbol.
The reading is 0.75 A
